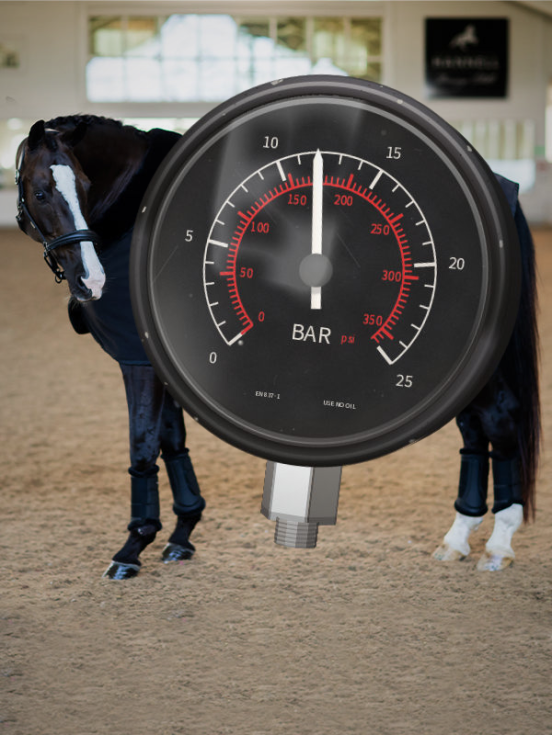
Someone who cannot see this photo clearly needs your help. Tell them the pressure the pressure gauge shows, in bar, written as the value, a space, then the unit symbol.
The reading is 12 bar
